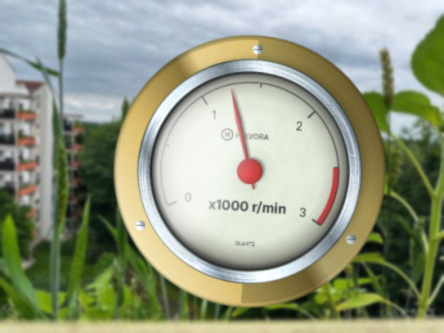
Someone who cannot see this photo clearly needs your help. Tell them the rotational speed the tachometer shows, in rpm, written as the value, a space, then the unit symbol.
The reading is 1250 rpm
